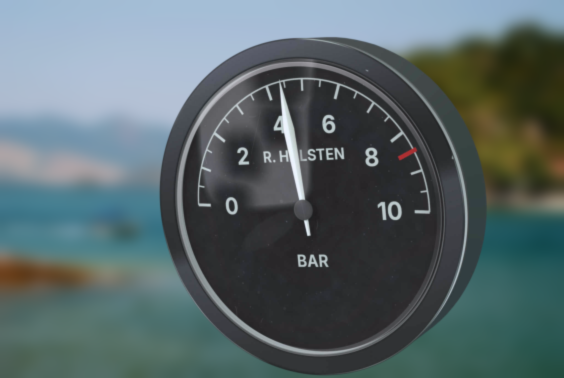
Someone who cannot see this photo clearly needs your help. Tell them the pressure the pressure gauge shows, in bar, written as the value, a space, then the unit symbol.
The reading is 4.5 bar
